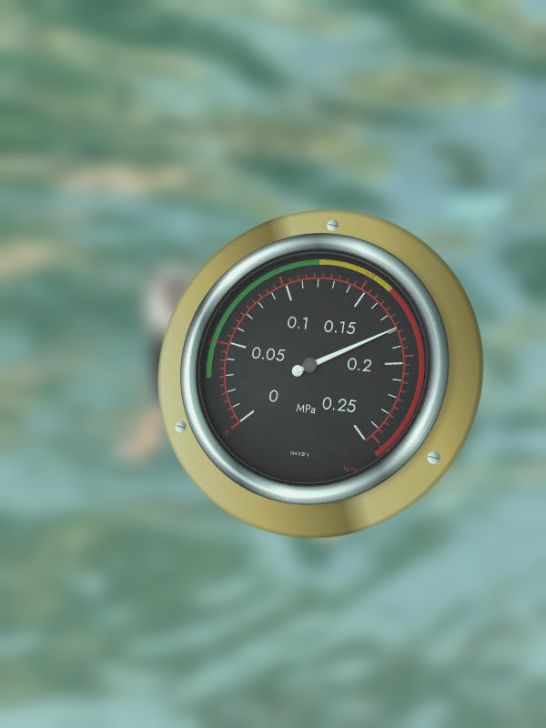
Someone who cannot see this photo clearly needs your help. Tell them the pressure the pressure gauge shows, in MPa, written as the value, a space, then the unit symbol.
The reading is 0.18 MPa
